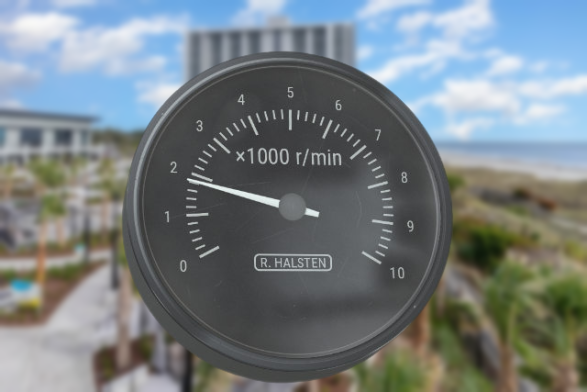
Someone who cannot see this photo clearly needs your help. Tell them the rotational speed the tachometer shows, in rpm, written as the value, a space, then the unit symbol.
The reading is 1800 rpm
